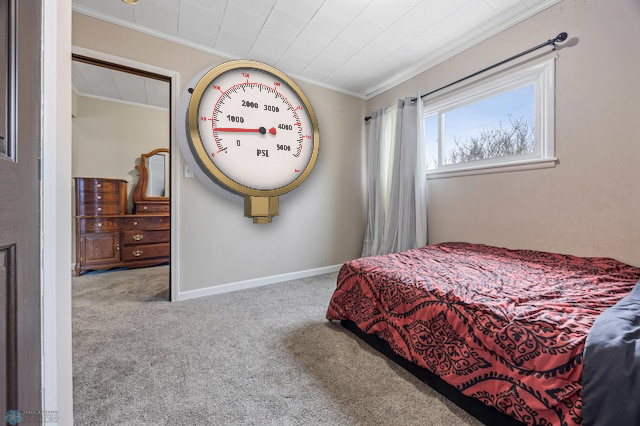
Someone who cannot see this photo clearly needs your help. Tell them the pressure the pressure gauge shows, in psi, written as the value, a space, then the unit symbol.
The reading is 500 psi
